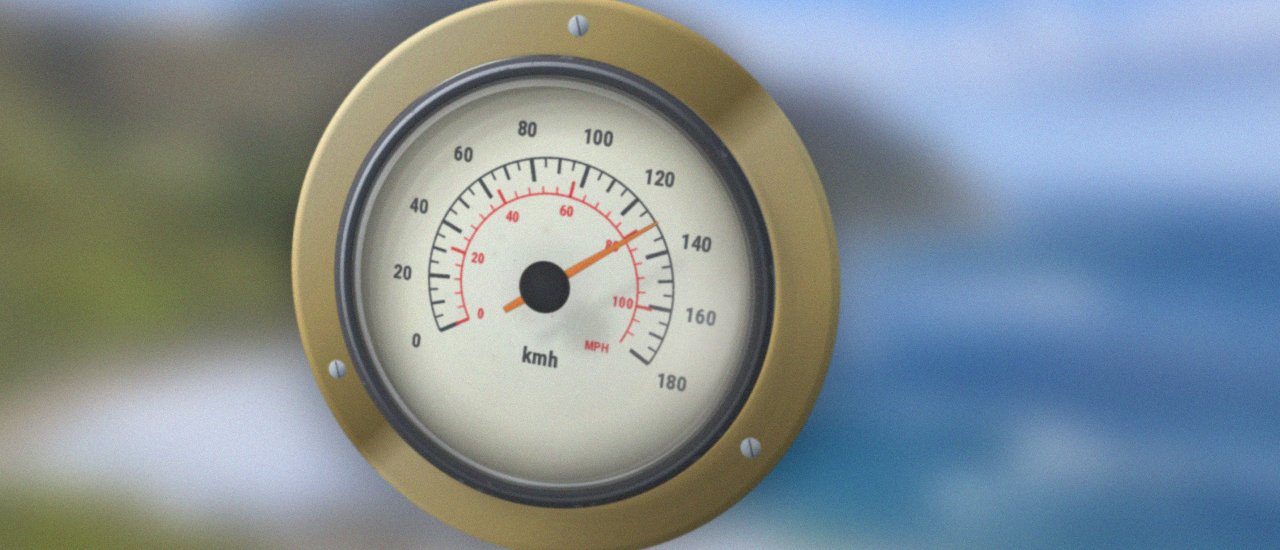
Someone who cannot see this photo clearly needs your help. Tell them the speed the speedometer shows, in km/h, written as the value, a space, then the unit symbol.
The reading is 130 km/h
